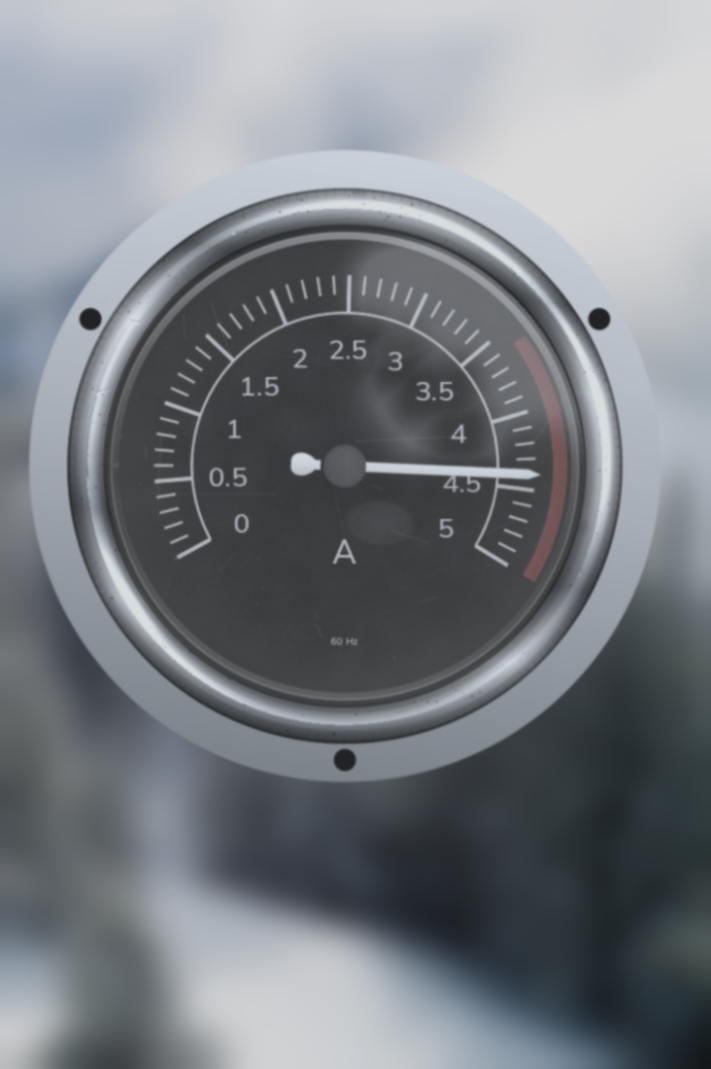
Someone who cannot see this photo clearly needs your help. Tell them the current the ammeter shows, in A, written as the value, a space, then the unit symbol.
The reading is 4.4 A
